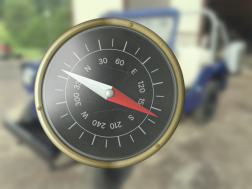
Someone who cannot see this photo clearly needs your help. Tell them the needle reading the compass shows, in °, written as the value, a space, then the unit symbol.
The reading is 157.5 °
